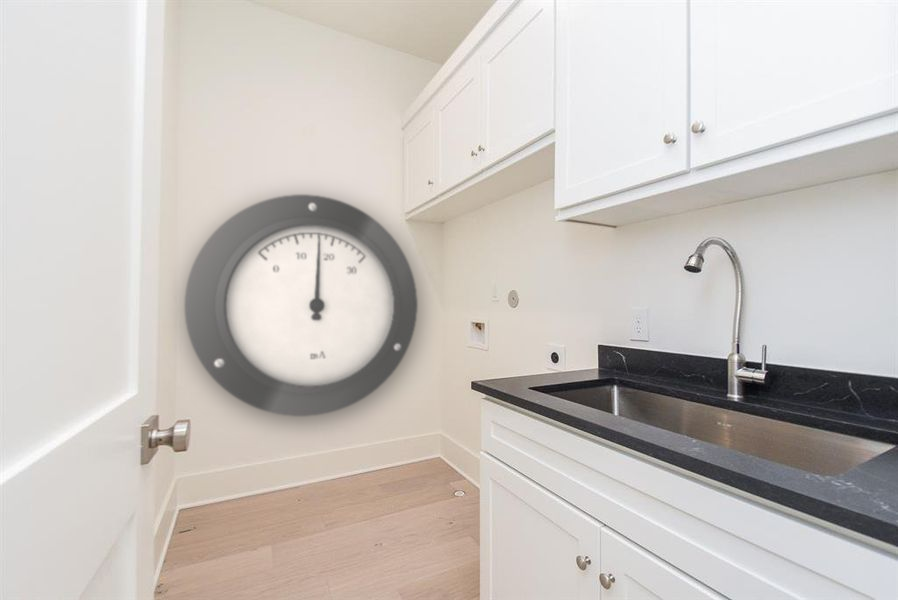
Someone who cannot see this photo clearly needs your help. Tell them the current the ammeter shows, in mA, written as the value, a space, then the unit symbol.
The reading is 16 mA
